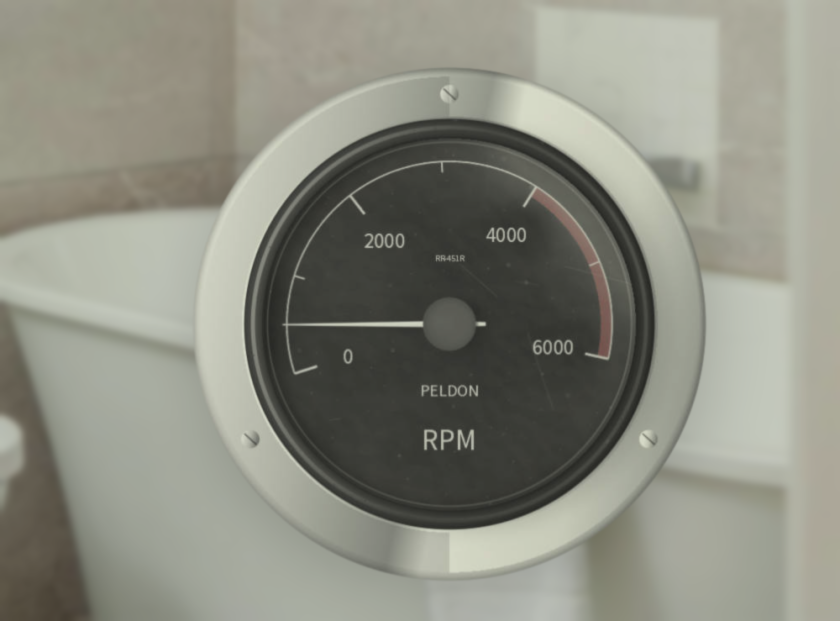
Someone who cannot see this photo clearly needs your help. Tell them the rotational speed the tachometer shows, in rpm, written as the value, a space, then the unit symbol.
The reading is 500 rpm
